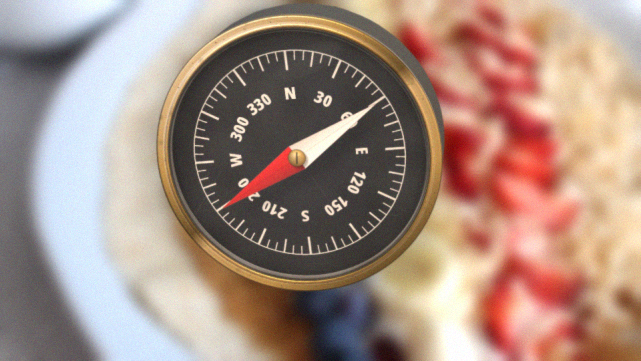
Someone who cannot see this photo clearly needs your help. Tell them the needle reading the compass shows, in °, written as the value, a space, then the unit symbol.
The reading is 240 °
